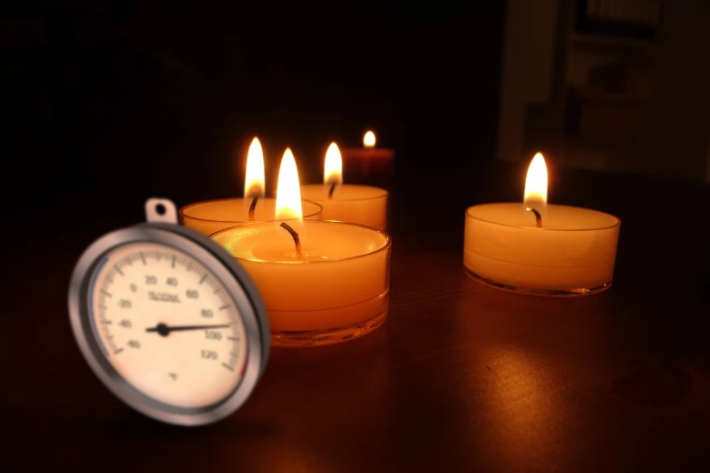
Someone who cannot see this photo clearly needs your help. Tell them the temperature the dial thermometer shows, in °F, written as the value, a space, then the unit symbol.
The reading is 90 °F
